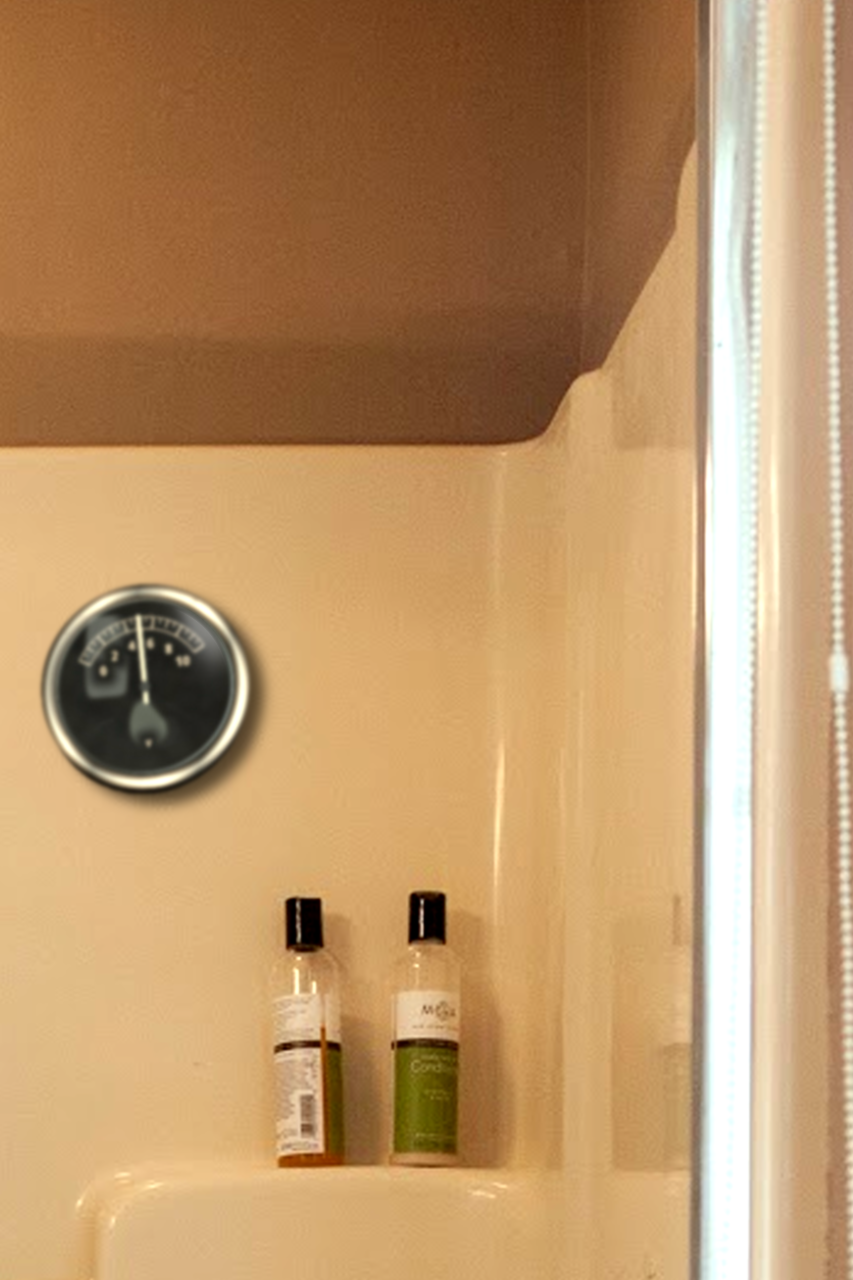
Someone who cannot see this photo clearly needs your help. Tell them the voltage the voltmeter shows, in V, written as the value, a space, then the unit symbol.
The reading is 5 V
